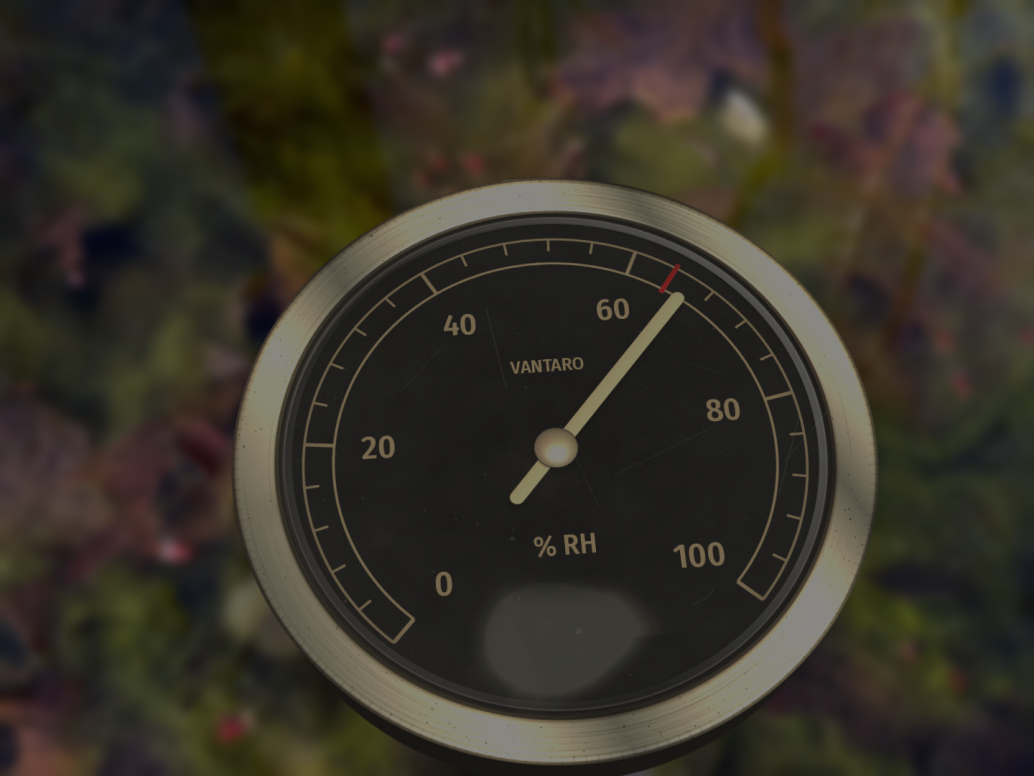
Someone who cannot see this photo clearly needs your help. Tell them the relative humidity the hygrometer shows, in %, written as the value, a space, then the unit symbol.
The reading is 66 %
